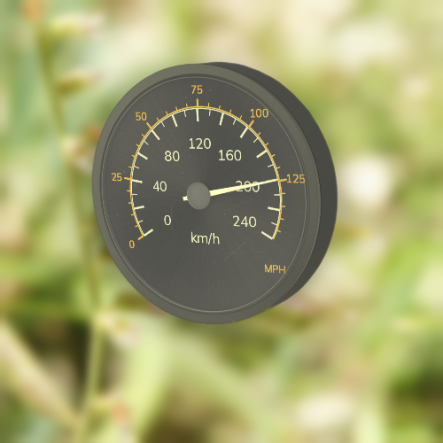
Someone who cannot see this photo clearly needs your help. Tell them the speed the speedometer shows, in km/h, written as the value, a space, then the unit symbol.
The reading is 200 km/h
